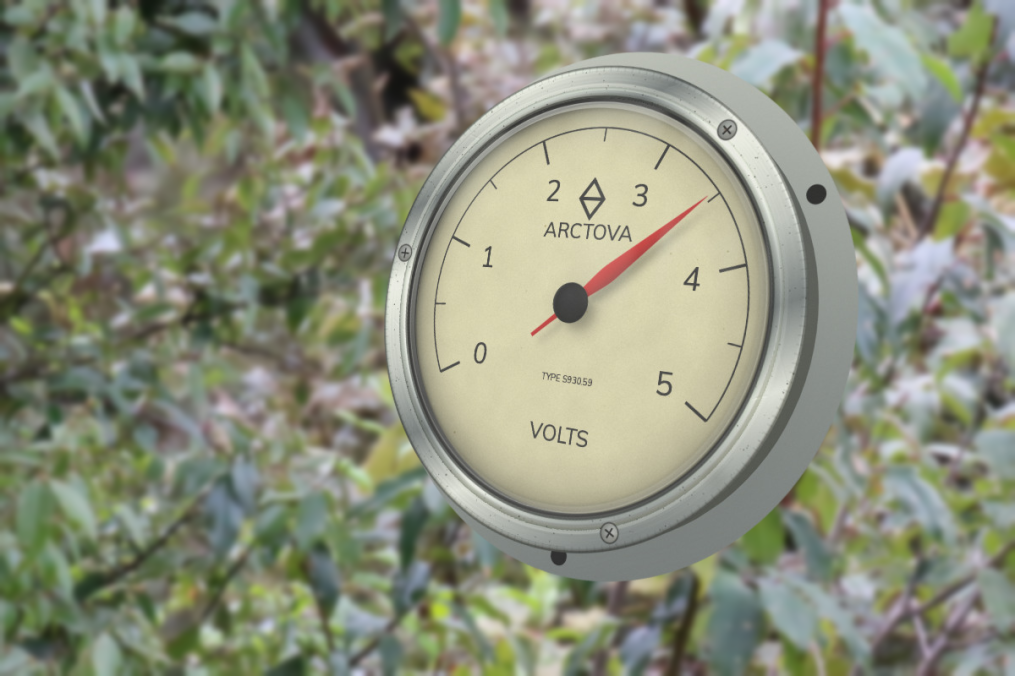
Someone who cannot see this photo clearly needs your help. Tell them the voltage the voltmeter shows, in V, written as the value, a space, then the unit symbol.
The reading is 3.5 V
